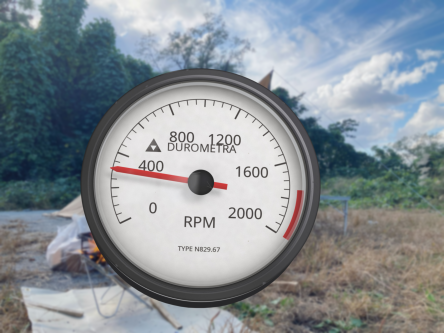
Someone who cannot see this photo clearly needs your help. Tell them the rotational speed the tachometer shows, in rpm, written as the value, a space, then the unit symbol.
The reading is 300 rpm
